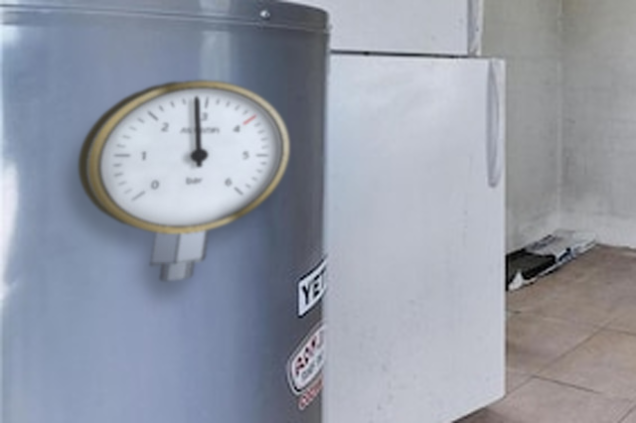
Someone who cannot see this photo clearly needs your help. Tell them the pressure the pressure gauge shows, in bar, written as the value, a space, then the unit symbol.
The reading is 2.8 bar
